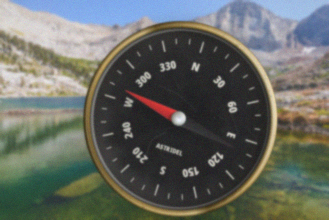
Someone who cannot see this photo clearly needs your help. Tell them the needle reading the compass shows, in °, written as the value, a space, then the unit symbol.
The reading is 280 °
